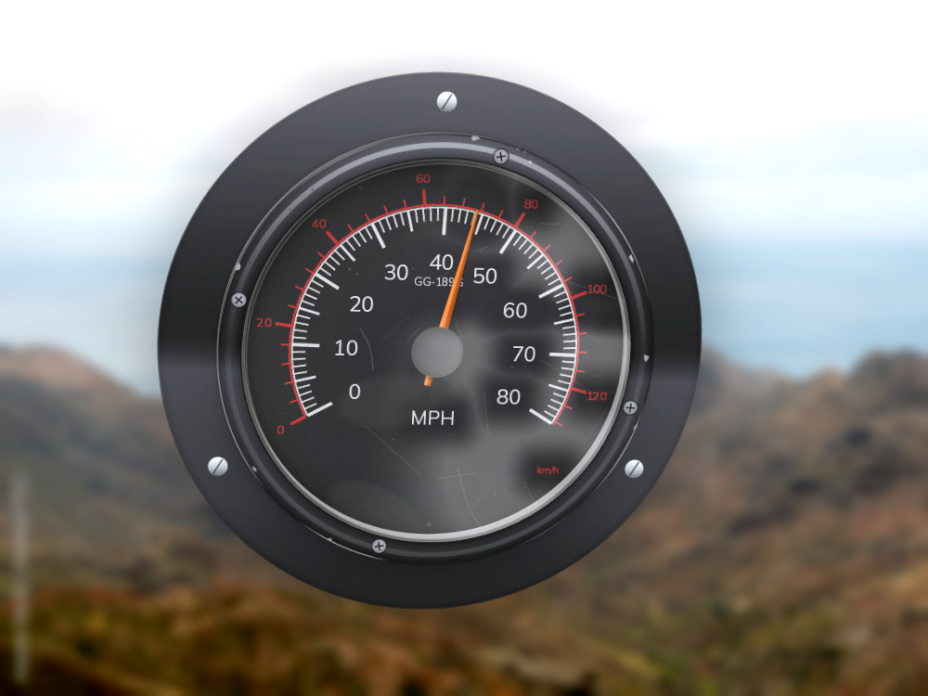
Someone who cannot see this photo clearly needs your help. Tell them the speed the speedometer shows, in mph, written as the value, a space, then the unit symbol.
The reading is 44 mph
